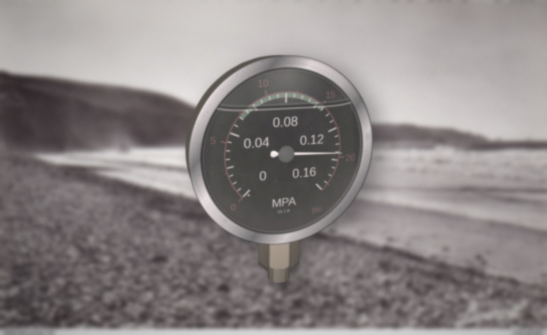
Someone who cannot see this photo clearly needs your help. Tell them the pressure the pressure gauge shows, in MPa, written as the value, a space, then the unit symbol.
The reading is 0.135 MPa
